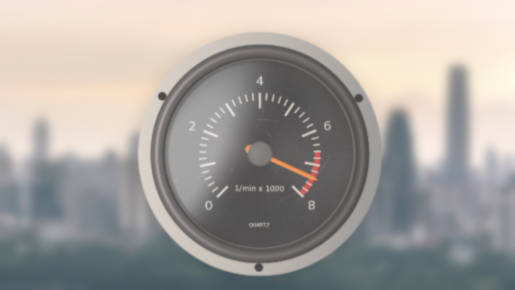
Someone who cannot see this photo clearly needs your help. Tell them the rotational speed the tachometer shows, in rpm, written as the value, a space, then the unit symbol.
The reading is 7400 rpm
